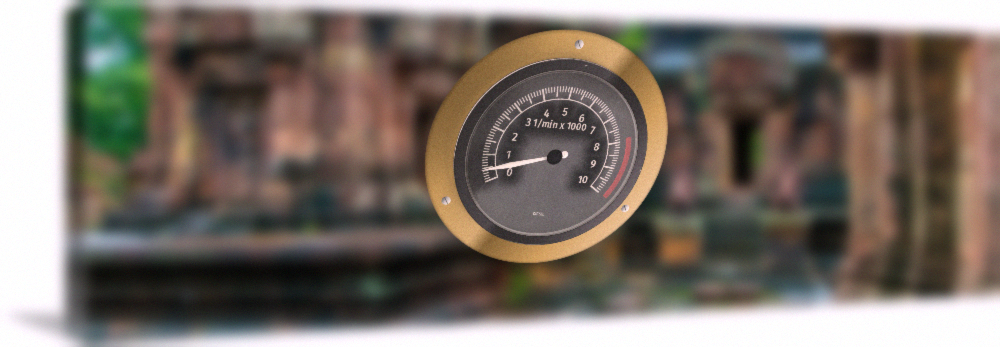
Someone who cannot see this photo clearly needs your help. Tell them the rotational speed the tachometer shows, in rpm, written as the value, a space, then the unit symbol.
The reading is 500 rpm
